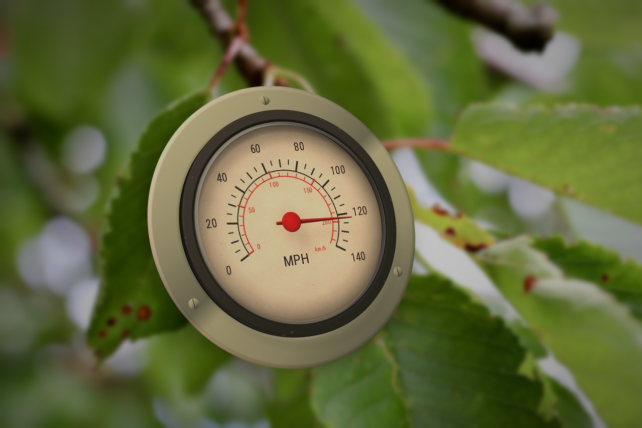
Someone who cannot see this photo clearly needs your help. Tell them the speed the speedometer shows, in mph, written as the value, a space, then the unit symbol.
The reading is 122.5 mph
